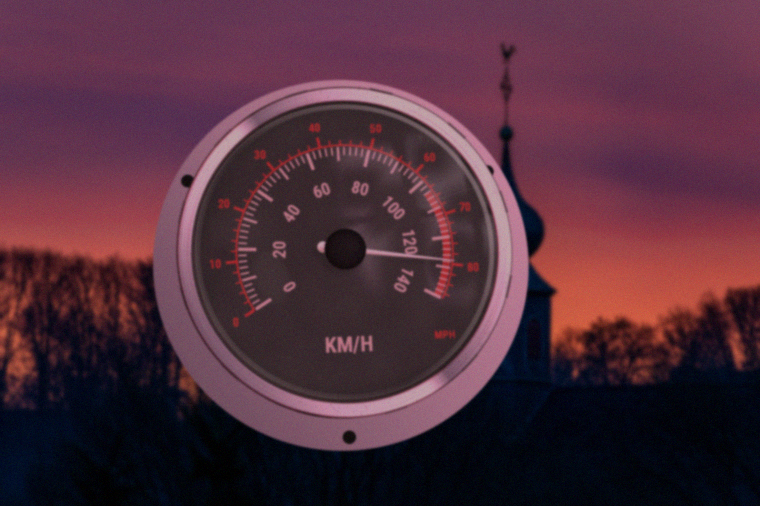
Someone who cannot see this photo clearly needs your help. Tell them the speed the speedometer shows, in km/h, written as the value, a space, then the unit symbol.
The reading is 128 km/h
